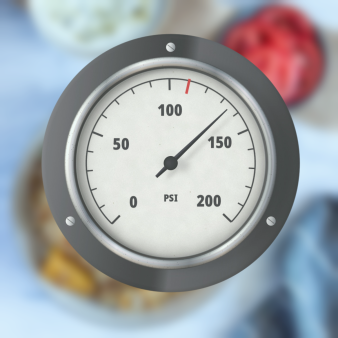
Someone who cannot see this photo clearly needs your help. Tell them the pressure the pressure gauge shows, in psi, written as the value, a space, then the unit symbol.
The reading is 135 psi
